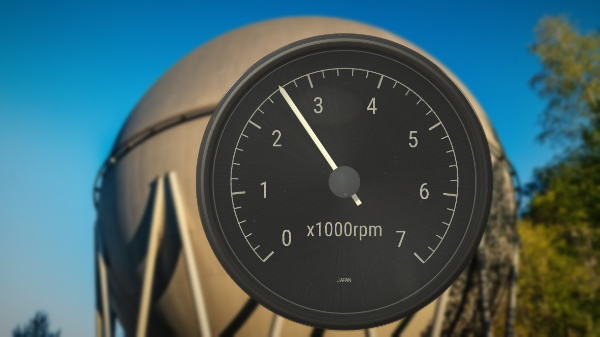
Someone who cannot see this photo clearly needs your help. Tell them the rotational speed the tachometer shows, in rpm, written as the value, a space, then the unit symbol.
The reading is 2600 rpm
